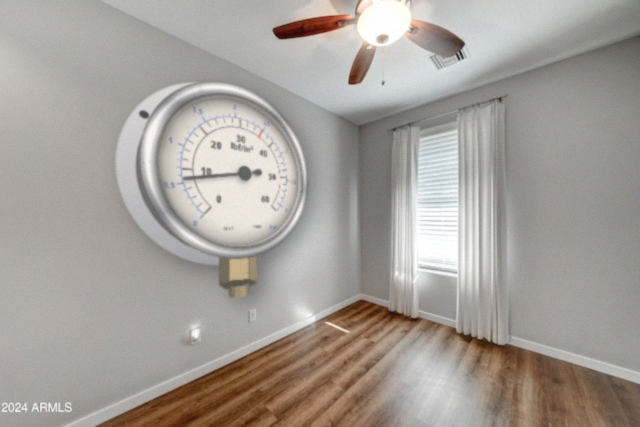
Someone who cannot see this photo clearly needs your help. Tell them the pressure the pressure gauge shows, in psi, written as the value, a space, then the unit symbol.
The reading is 8 psi
